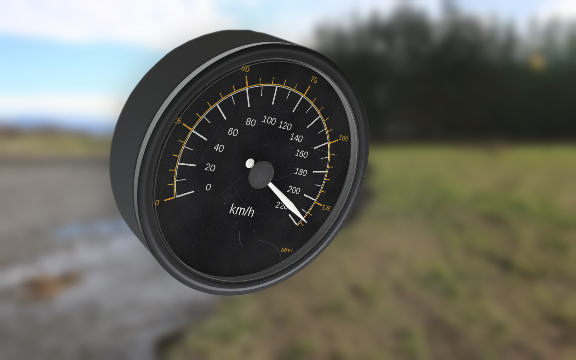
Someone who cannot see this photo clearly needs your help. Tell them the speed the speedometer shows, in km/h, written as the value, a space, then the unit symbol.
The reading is 215 km/h
